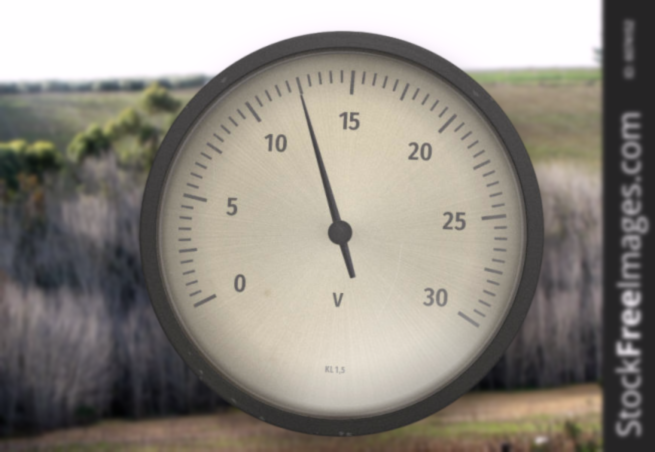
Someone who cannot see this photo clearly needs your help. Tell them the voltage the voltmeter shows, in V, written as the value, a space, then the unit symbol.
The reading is 12.5 V
